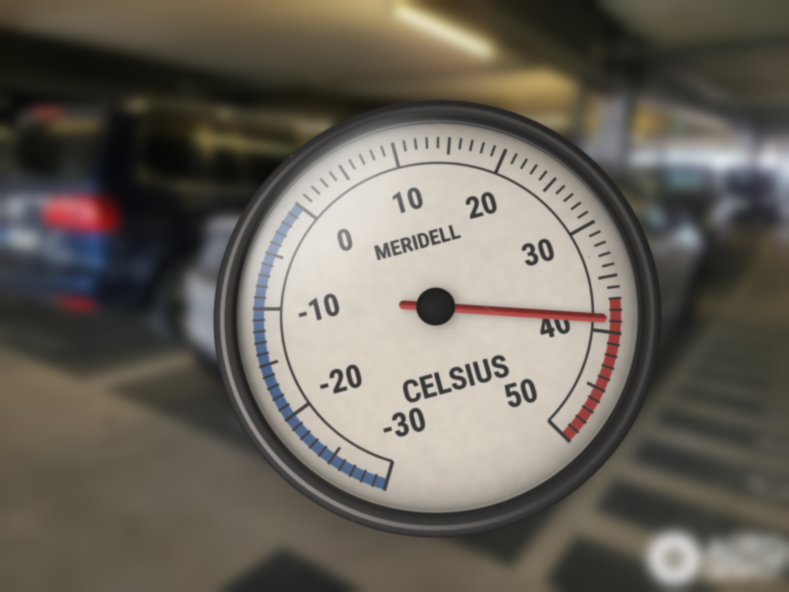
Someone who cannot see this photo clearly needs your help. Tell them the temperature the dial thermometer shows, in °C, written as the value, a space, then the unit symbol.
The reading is 39 °C
